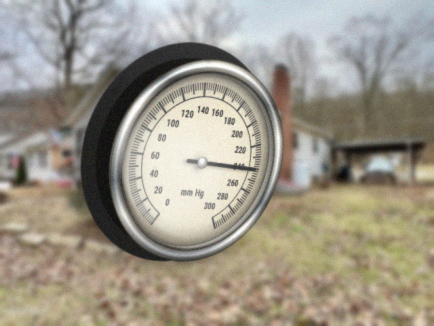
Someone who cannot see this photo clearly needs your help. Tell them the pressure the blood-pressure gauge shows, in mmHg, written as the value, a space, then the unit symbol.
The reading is 240 mmHg
